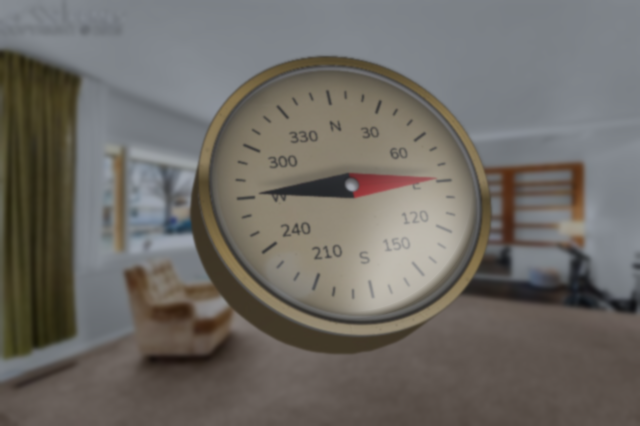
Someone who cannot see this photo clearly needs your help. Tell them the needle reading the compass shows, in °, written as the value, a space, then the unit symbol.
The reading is 90 °
